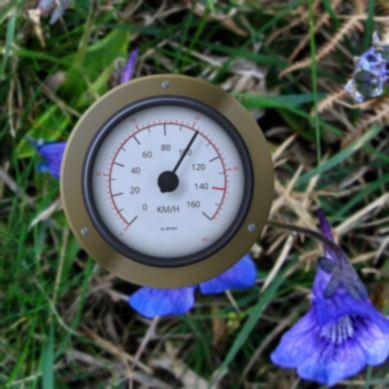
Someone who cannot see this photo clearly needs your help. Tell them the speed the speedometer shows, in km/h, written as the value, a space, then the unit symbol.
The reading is 100 km/h
